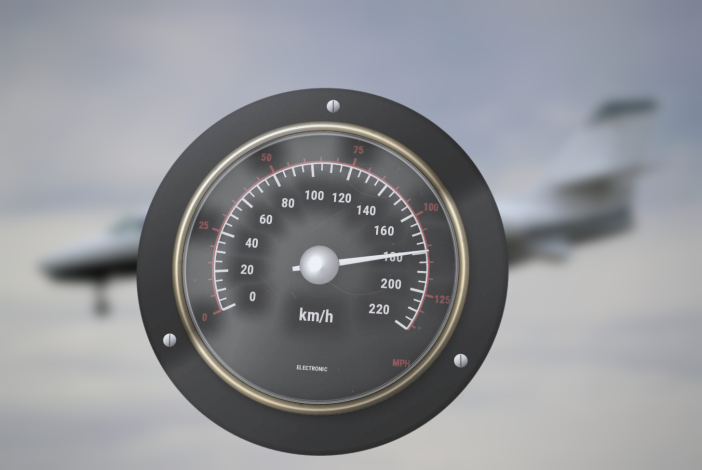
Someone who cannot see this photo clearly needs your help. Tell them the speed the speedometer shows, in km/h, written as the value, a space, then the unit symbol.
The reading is 180 km/h
